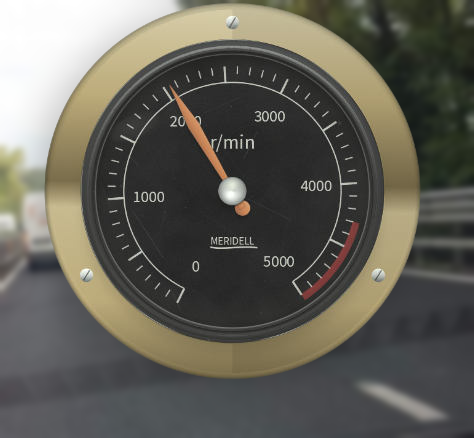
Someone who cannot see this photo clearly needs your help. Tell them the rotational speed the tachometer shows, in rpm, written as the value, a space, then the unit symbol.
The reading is 2050 rpm
